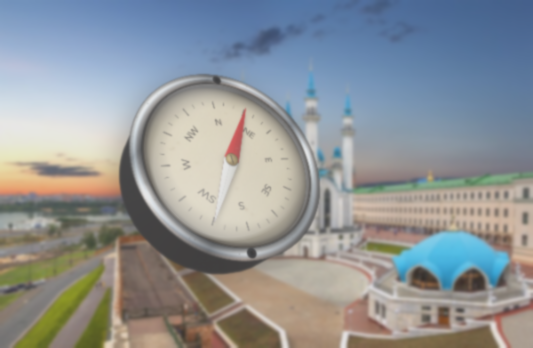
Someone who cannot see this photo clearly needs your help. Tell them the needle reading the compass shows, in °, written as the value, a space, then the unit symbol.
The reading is 30 °
